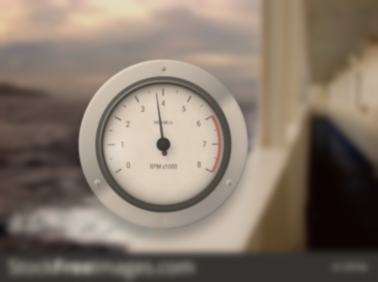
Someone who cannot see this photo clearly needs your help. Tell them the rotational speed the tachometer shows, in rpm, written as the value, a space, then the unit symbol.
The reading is 3750 rpm
